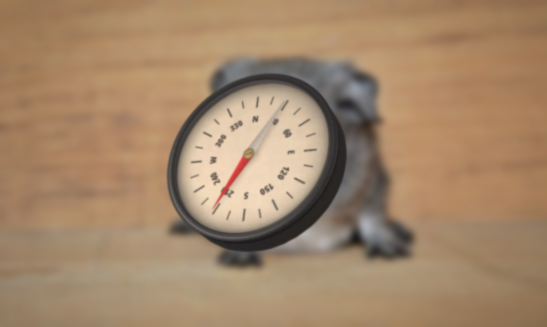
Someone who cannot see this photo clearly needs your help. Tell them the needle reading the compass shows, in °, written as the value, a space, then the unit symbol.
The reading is 210 °
